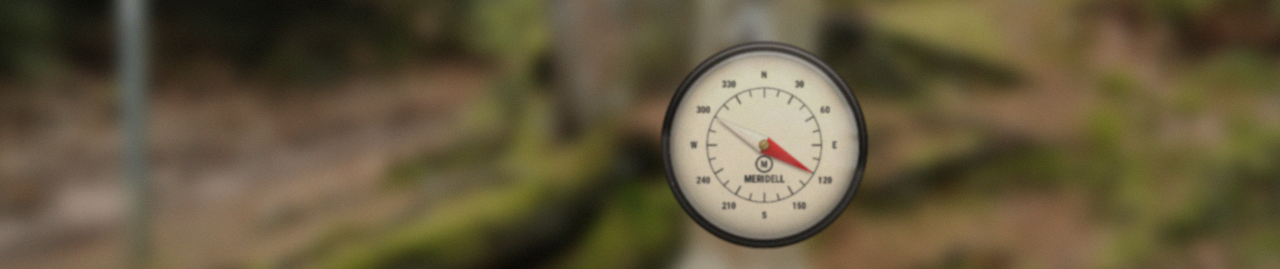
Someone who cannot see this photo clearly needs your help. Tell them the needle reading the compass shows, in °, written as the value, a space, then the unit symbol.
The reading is 120 °
